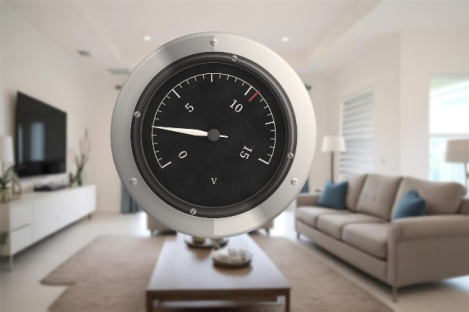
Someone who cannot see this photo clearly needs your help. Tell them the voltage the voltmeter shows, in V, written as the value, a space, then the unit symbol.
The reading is 2.5 V
